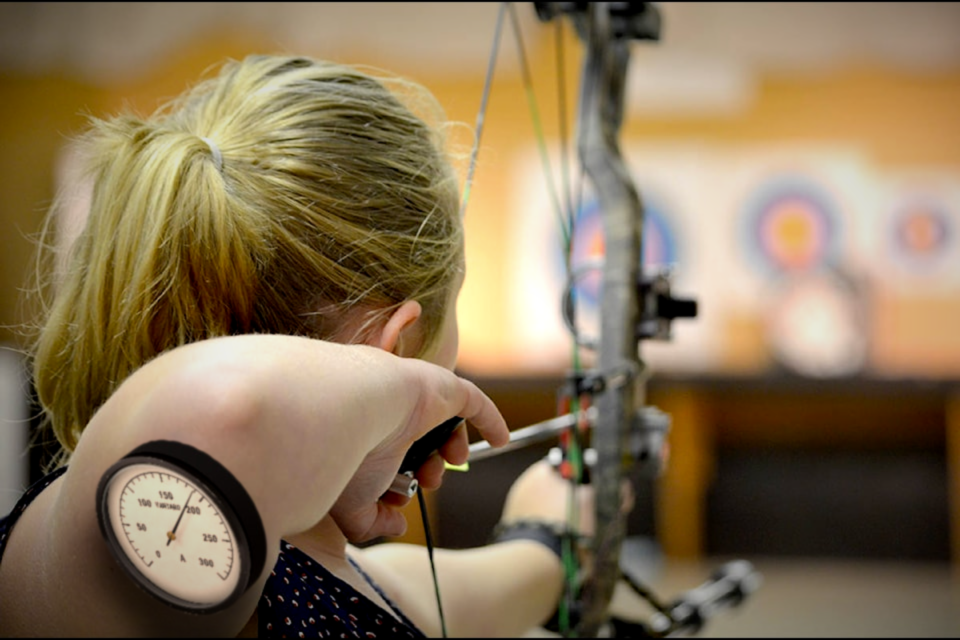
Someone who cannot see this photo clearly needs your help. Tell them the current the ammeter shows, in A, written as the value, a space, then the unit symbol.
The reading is 190 A
